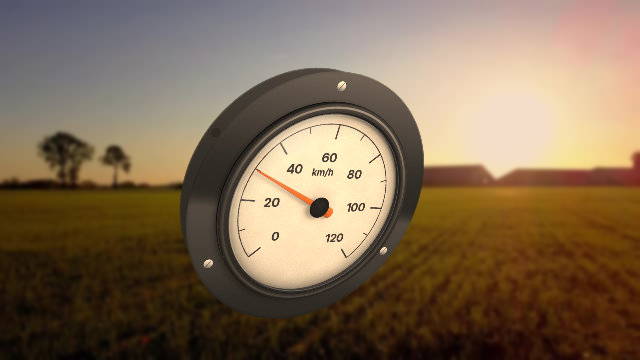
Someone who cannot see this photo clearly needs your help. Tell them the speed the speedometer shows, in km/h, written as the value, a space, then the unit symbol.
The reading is 30 km/h
